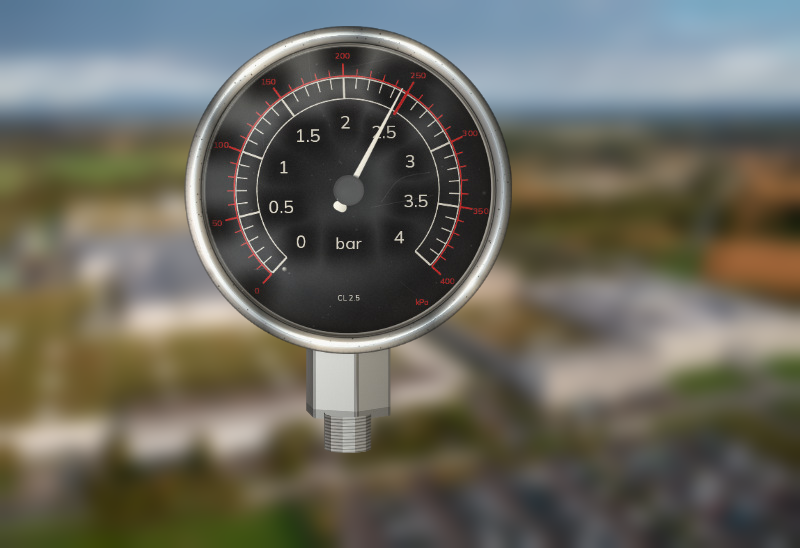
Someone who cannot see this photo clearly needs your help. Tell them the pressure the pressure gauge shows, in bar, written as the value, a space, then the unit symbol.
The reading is 2.45 bar
